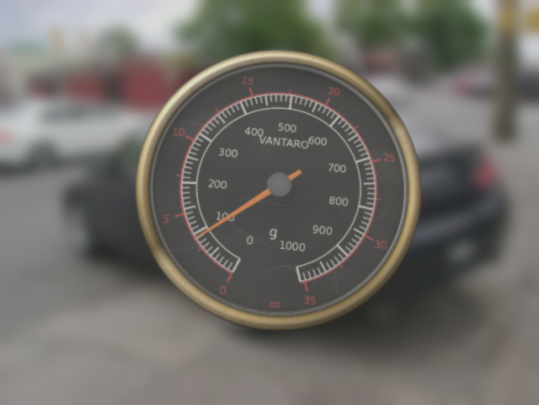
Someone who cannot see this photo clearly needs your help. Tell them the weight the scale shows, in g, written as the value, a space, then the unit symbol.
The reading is 90 g
